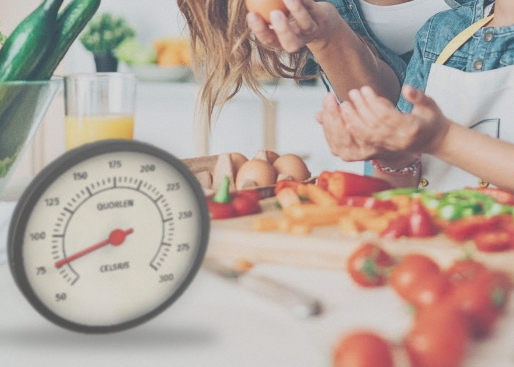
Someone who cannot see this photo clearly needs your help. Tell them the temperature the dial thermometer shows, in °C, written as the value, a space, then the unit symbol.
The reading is 75 °C
